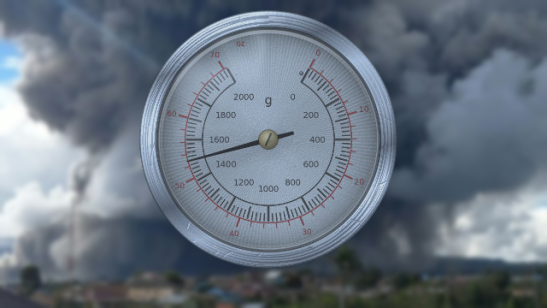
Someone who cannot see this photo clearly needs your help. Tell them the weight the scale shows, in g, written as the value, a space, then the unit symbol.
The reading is 1500 g
